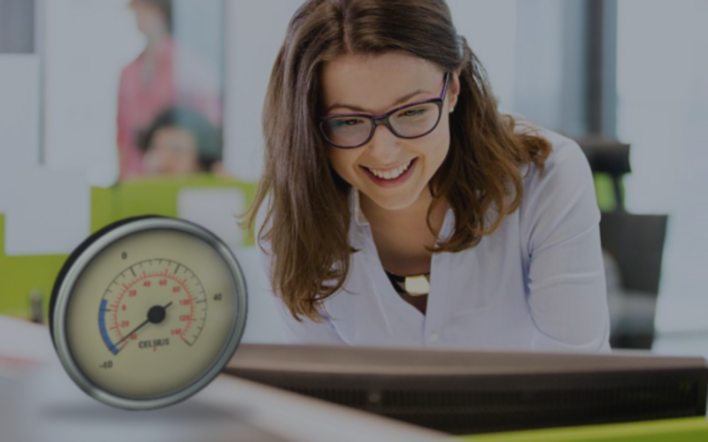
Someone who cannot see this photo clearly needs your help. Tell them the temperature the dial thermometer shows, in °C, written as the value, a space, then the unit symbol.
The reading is -36 °C
